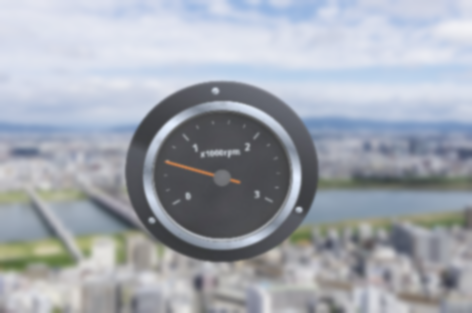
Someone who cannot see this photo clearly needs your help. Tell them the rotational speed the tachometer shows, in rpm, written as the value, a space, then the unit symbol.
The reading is 600 rpm
